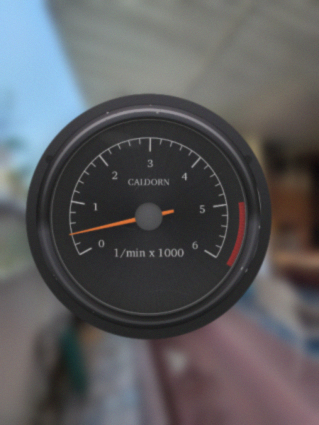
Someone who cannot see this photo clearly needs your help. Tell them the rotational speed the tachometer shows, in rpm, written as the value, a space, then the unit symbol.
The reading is 400 rpm
